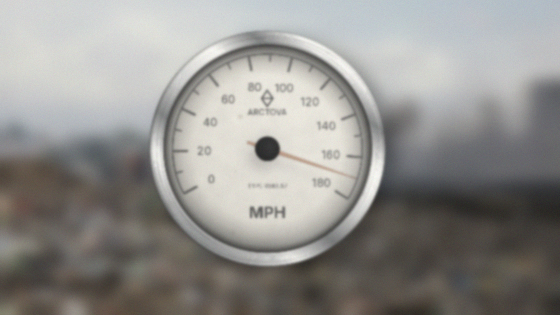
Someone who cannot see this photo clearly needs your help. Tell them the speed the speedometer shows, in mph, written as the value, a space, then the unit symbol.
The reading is 170 mph
